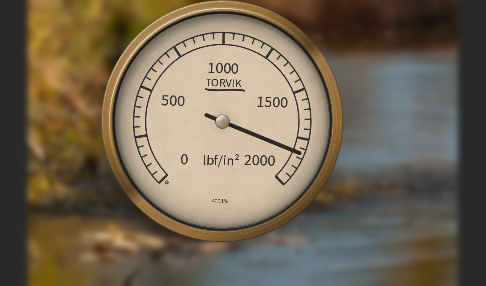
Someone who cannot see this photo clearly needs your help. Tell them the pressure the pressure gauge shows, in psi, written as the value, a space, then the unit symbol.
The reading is 1825 psi
